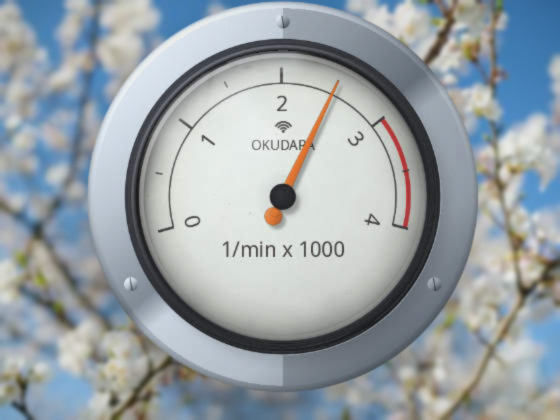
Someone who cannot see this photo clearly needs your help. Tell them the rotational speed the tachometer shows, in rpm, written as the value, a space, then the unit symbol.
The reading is 2500 rpm
